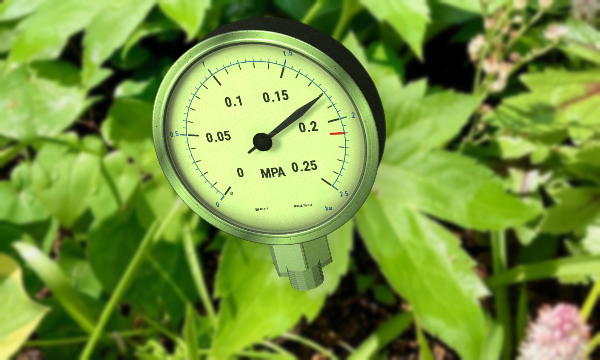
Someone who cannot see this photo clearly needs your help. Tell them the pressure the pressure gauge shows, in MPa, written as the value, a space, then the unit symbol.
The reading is 0.18 MPa
